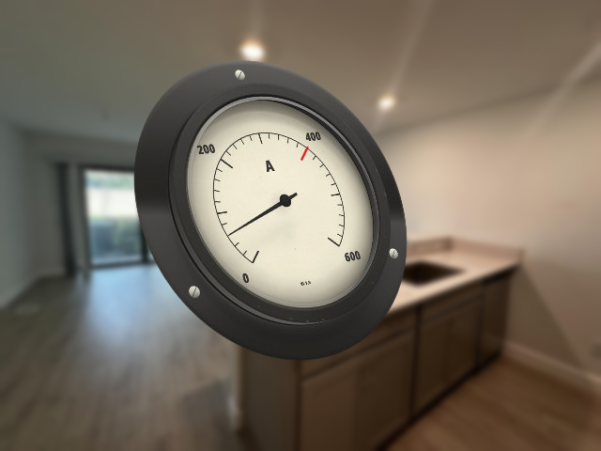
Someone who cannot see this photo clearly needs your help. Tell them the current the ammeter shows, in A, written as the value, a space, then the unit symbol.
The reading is 60 A
